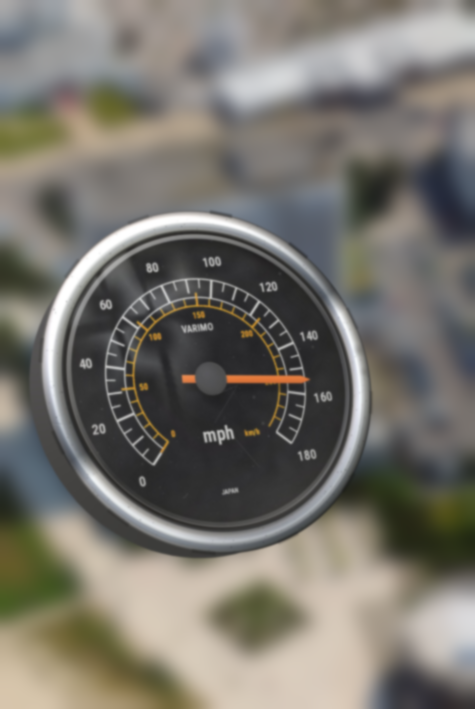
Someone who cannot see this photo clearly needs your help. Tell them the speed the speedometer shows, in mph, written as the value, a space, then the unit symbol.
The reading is 155 mph
